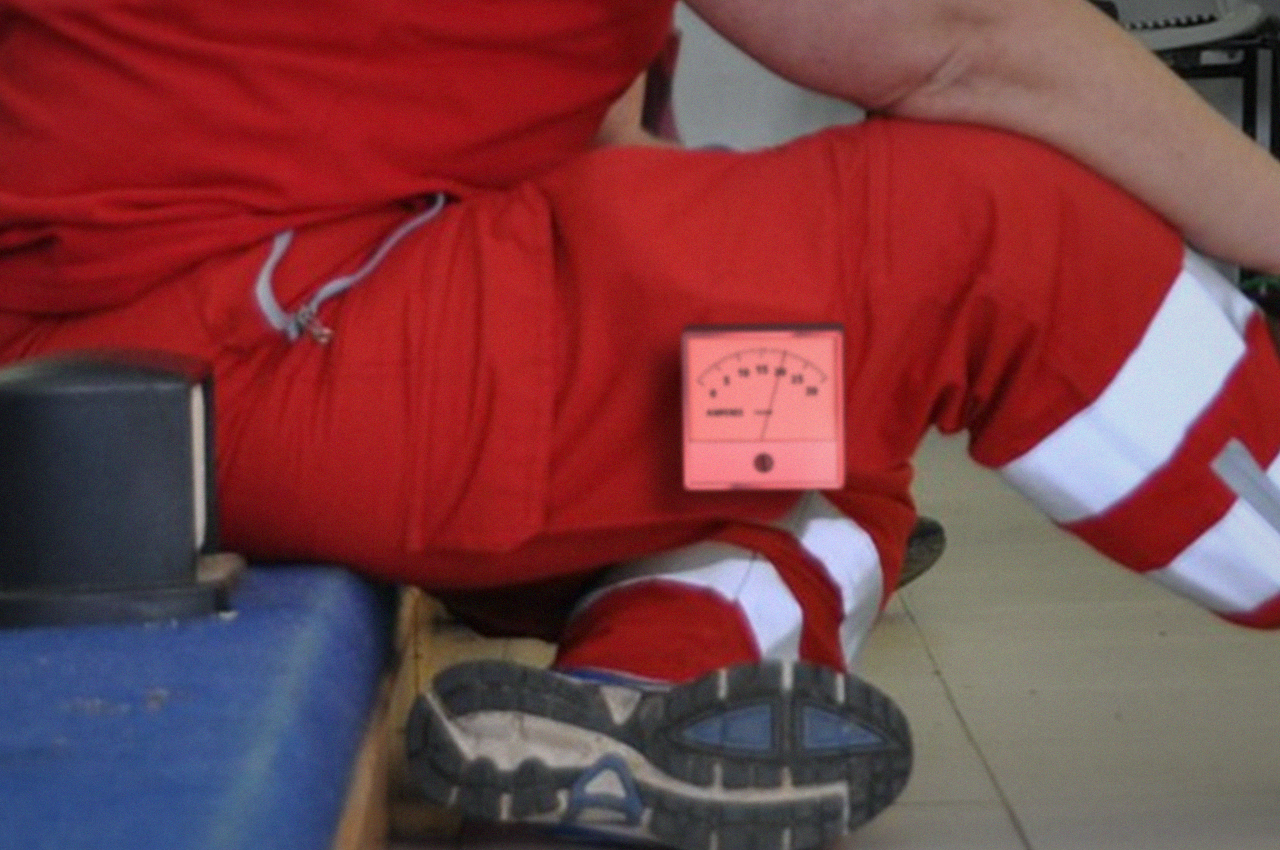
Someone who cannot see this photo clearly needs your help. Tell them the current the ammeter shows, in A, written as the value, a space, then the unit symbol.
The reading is 20 A
